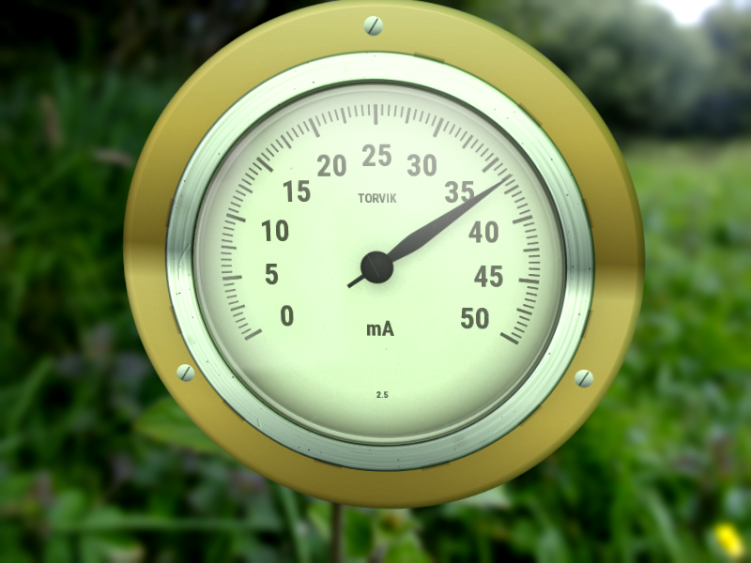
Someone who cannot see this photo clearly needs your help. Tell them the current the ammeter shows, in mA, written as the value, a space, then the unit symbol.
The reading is 36.5 mA
